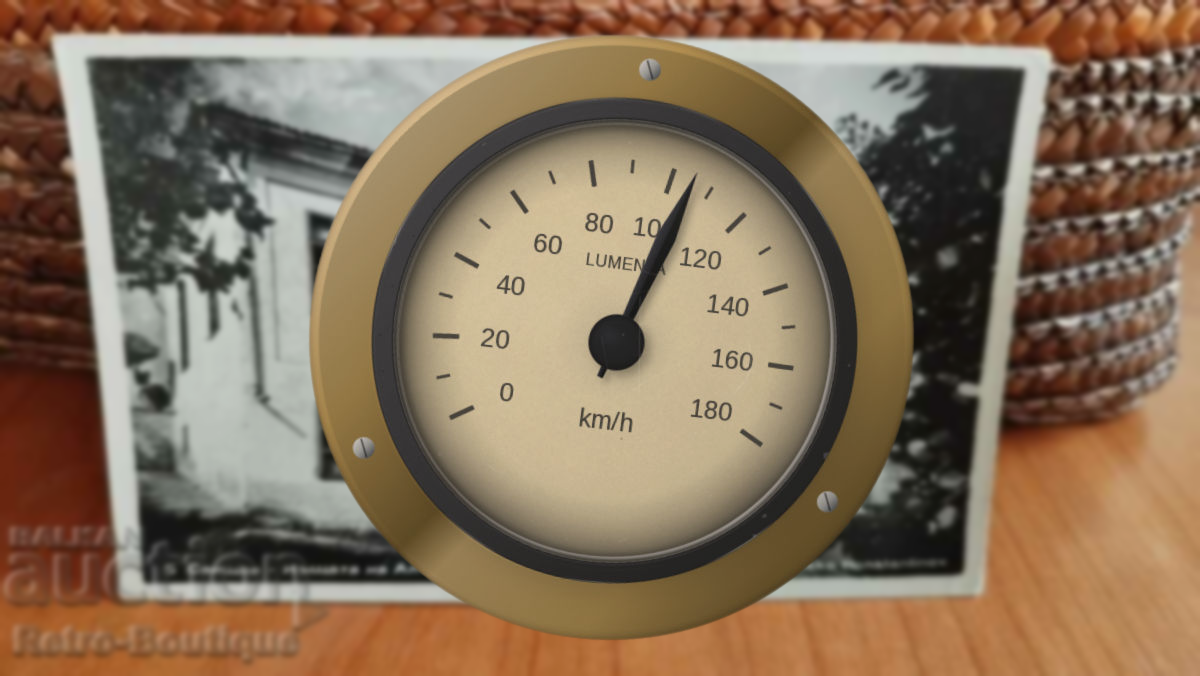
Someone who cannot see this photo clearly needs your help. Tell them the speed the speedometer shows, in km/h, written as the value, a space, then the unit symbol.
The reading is 105 km/h
